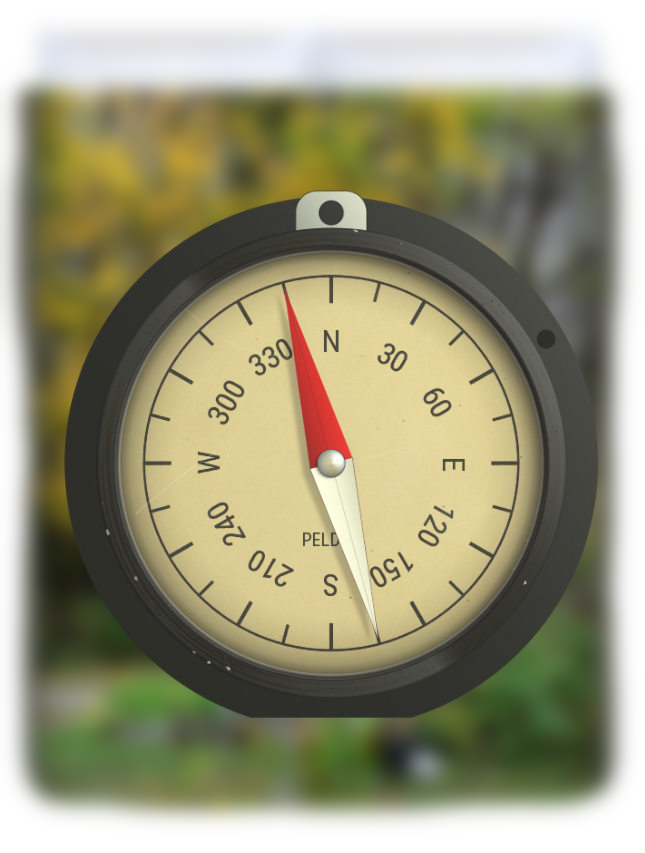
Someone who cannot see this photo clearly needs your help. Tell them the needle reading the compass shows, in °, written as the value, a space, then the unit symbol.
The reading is 345 °
